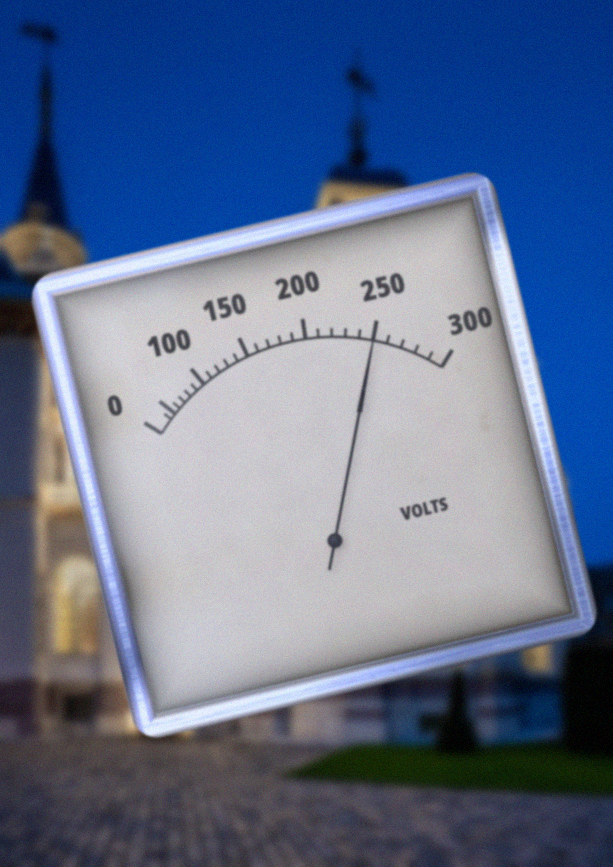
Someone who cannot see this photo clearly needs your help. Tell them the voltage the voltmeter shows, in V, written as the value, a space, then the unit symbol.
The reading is 250 V
